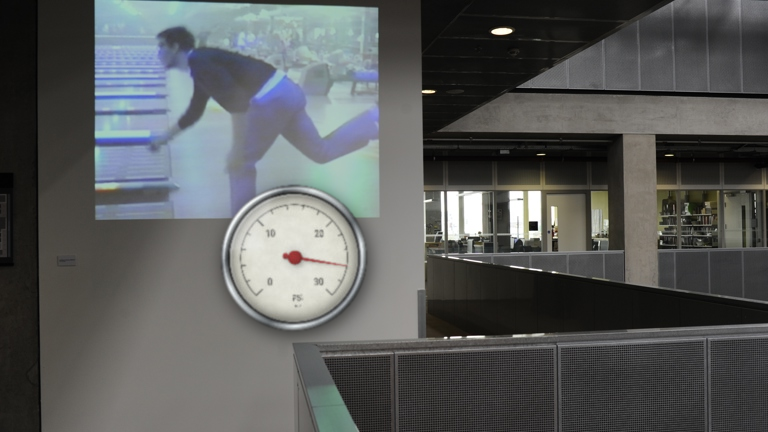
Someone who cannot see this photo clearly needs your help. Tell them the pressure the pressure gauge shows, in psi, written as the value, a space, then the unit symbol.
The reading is 26 psi
